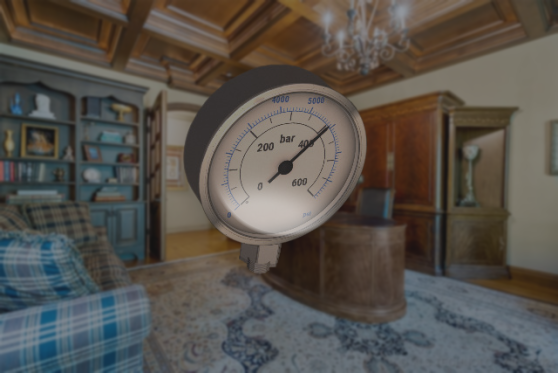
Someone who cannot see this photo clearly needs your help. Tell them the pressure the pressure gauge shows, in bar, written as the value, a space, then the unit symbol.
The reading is 400 bar
